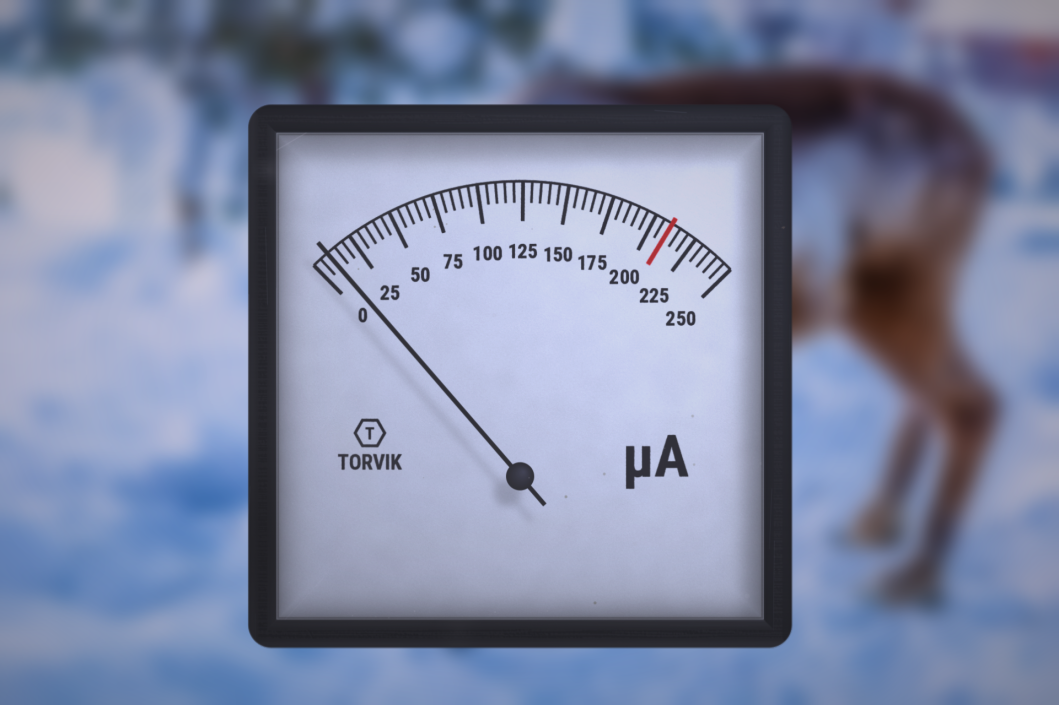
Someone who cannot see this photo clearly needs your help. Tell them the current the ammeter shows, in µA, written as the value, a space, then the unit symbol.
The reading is 10 µA
